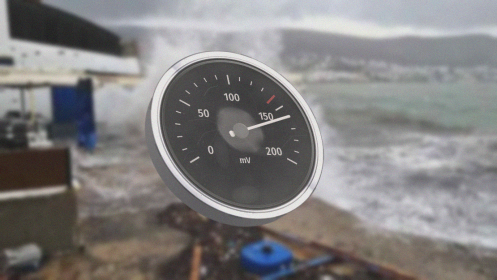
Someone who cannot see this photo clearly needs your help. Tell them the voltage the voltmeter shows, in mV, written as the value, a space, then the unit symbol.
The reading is 160 mV
